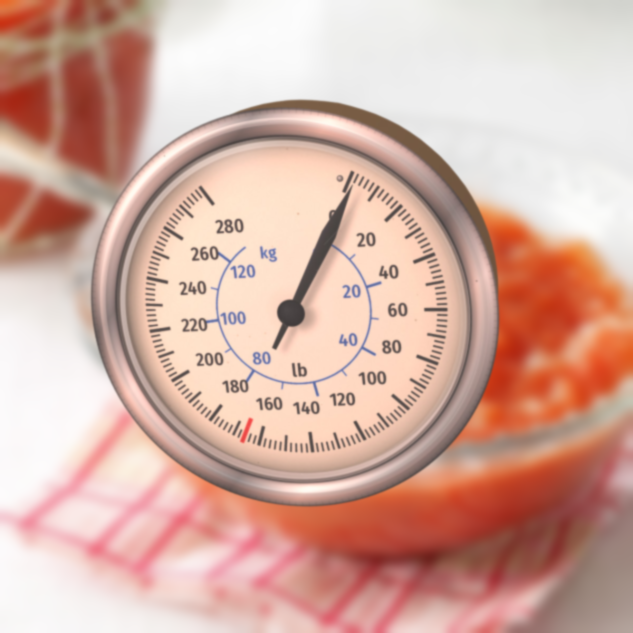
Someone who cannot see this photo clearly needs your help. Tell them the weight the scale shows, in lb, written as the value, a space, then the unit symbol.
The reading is 2 lb
